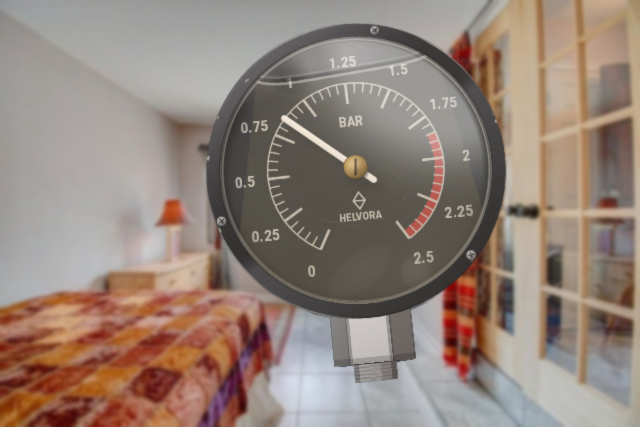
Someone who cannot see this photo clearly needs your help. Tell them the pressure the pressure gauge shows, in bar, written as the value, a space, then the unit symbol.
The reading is 0.85 bar
